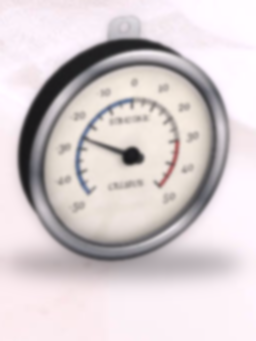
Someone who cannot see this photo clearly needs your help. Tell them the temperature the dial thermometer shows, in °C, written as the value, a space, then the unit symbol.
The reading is -25 °C
